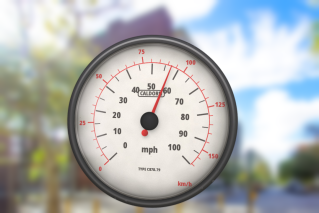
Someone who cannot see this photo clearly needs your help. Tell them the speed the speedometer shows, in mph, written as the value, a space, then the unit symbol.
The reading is 57.5 mph
